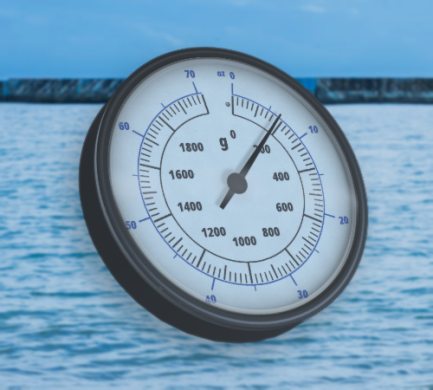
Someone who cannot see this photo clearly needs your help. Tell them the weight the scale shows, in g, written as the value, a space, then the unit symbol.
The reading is 180 g
